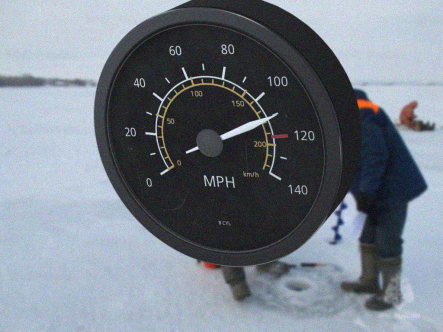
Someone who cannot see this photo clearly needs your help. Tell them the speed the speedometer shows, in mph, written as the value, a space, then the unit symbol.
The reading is 110 mph
